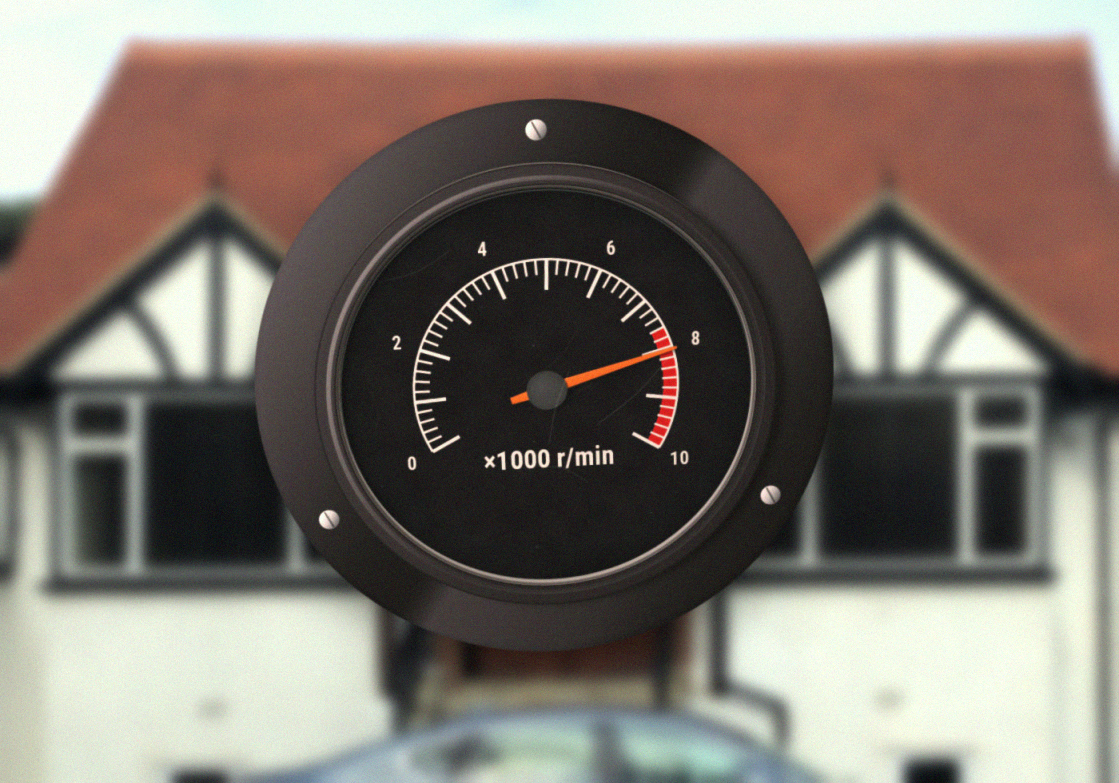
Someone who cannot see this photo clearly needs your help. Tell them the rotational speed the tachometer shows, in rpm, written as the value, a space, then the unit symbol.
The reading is 8000 rpm
